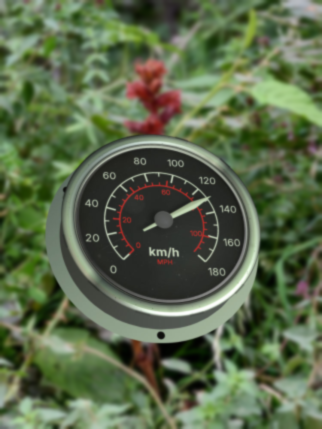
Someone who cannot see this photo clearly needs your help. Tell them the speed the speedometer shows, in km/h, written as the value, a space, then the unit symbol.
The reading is 130 km/h
